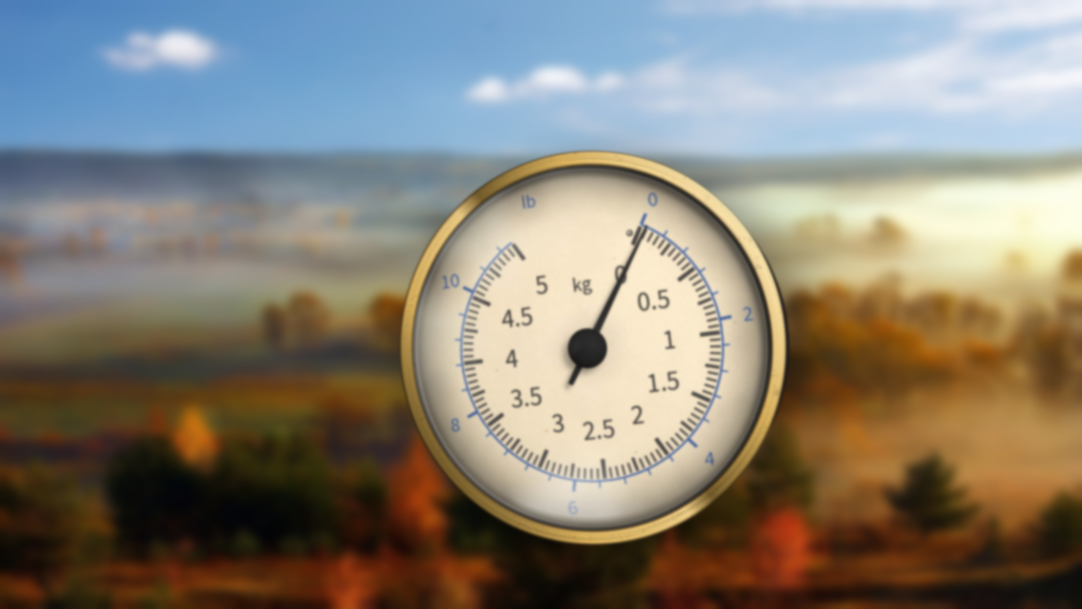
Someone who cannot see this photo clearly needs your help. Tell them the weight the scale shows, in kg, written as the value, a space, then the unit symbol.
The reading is 0.05 kg
